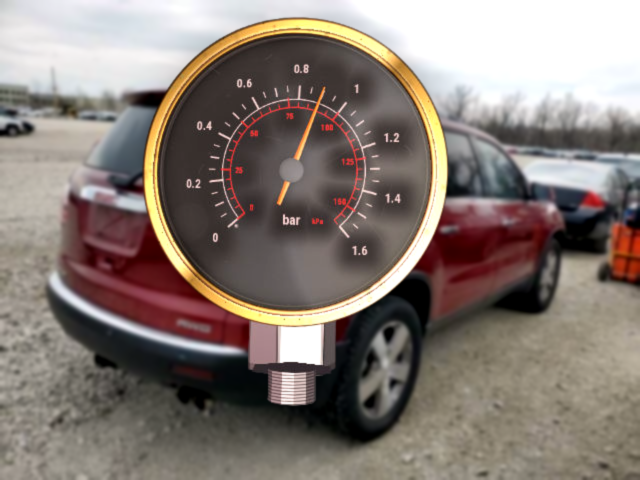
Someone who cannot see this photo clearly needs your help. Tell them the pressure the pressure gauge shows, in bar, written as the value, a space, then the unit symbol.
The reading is 0.9 bar
